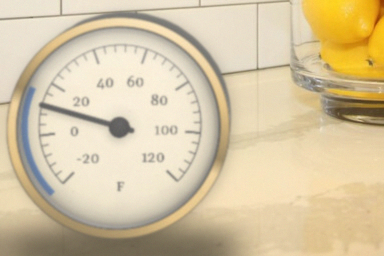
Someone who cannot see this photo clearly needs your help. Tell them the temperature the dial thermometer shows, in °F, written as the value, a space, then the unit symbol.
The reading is 12 °F
